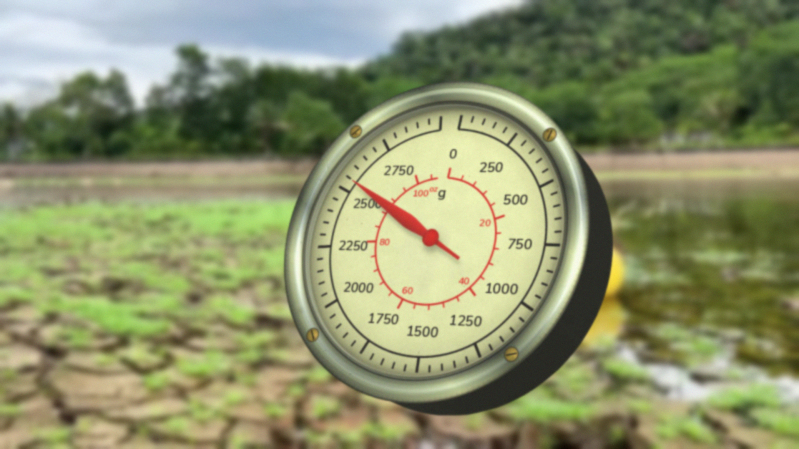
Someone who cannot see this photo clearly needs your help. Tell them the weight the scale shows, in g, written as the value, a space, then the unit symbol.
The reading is 2550 g
